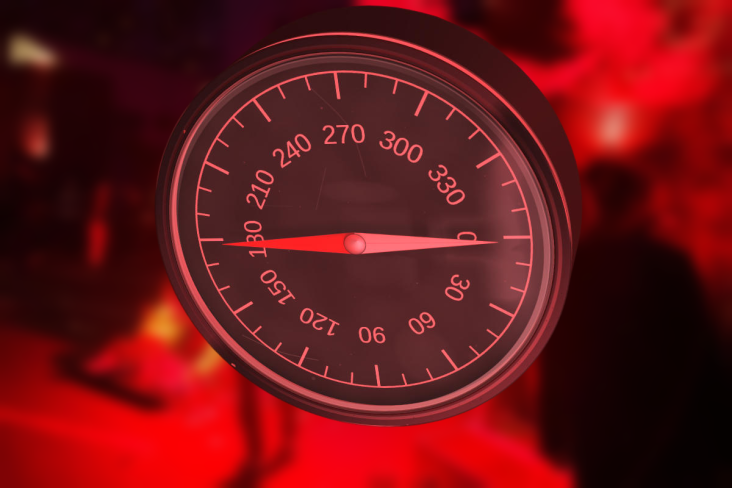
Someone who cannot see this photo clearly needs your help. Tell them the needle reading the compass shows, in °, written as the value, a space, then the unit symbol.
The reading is 180 °
